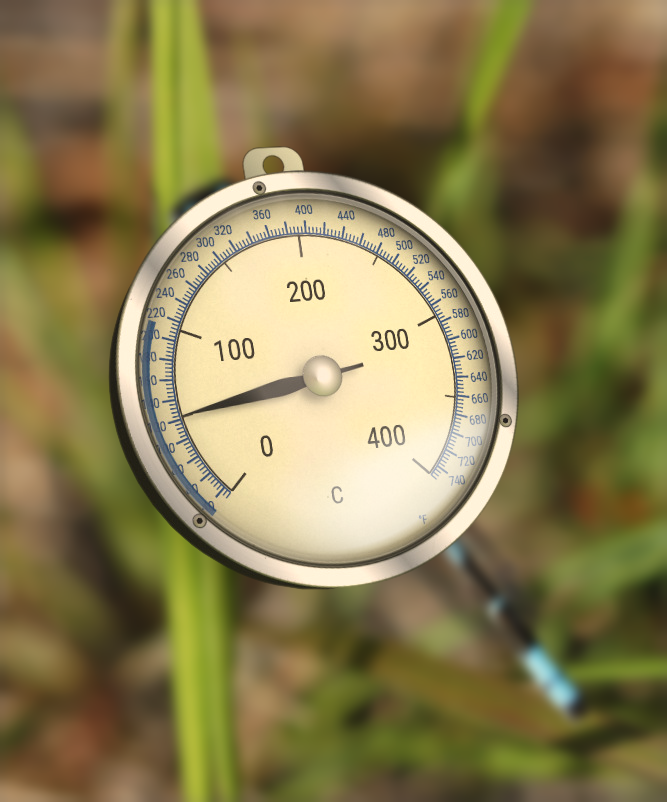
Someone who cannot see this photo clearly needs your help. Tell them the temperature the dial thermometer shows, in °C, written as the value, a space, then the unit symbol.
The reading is 50 °C
